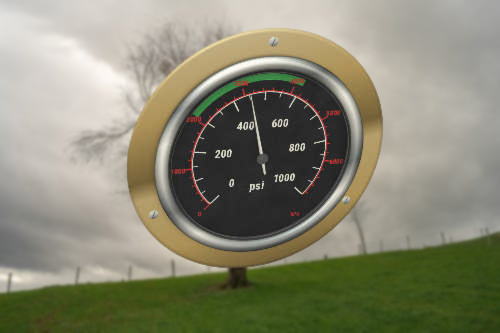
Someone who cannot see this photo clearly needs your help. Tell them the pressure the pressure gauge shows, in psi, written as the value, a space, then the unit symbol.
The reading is 450 psi
